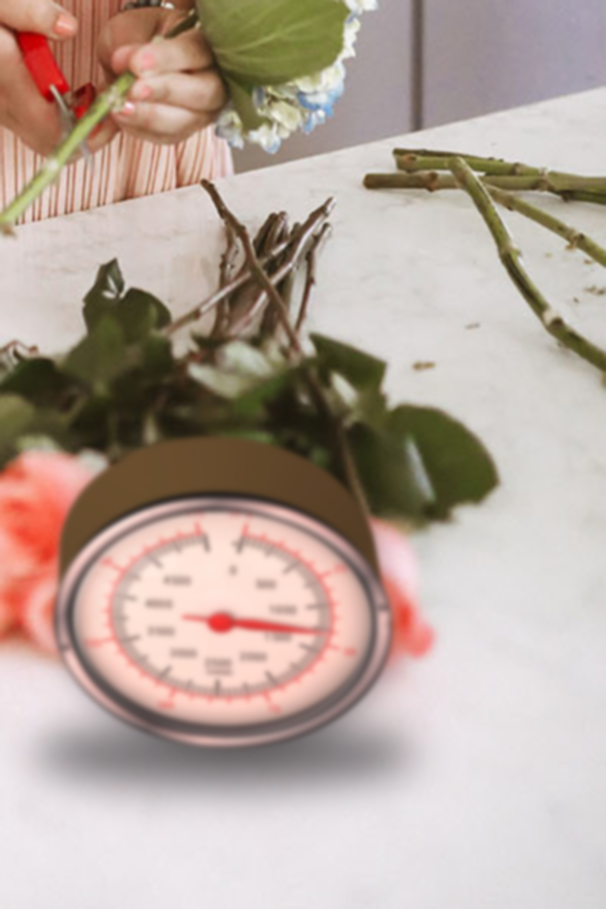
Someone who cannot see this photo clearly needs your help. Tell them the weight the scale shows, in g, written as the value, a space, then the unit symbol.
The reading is 1250 g
